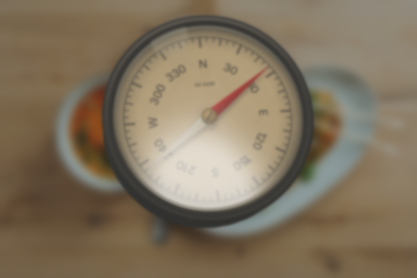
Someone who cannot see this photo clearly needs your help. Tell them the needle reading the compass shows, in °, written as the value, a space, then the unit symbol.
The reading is 55 °
